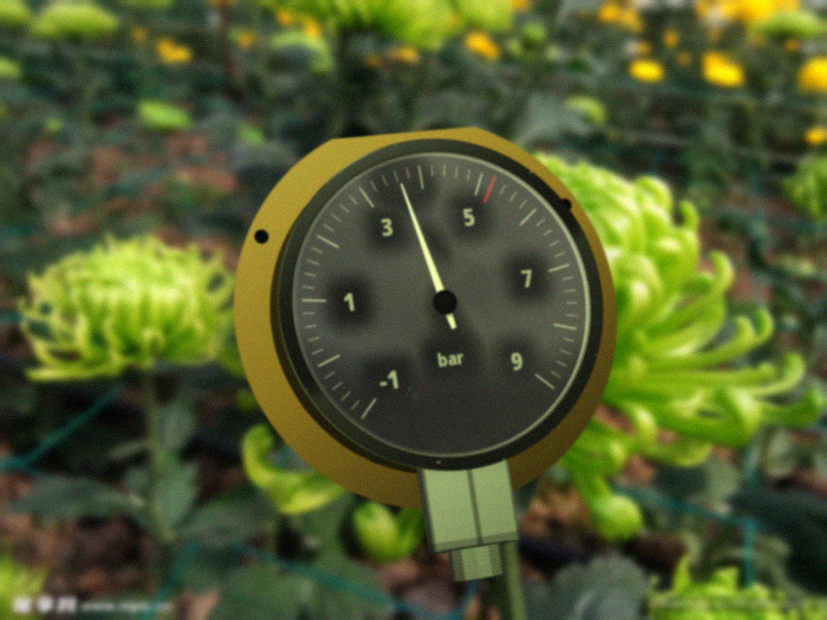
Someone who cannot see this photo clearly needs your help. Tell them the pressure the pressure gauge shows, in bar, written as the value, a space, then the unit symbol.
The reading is 3.6 bar
